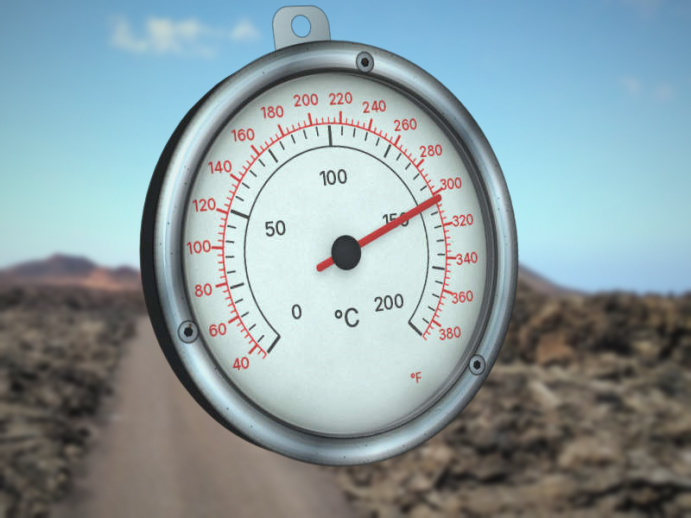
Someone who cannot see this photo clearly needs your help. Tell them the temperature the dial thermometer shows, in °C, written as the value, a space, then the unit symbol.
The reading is 150 °C
